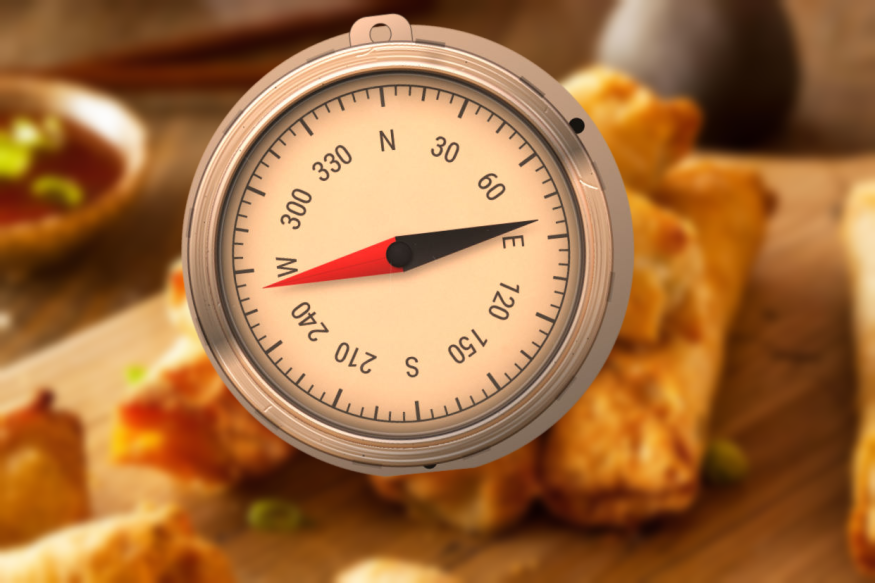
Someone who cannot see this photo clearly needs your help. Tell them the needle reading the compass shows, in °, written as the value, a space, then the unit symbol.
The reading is 262.5 °
